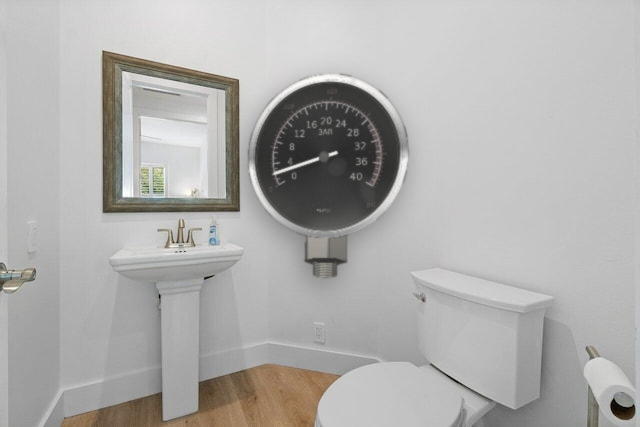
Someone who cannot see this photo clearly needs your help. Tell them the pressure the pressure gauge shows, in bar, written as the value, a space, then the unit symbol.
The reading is 2 bar
